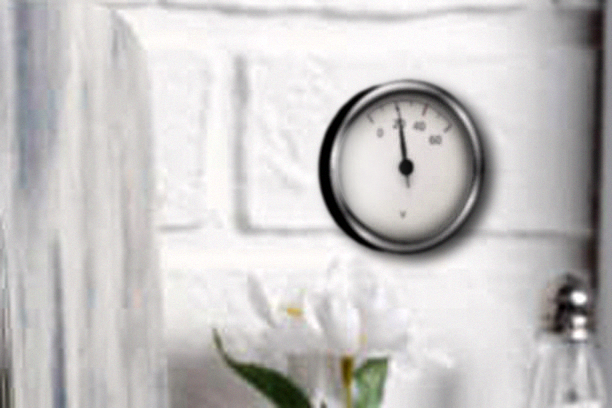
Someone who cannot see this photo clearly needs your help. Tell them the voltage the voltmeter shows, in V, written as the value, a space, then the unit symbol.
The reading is 20 V
